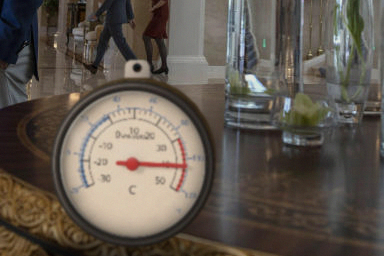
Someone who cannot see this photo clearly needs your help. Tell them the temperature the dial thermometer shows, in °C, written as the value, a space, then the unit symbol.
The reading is 40 °C
